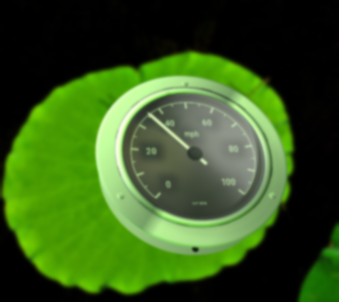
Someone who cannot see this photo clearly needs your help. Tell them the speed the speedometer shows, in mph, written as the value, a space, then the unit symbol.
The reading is 35 mph
